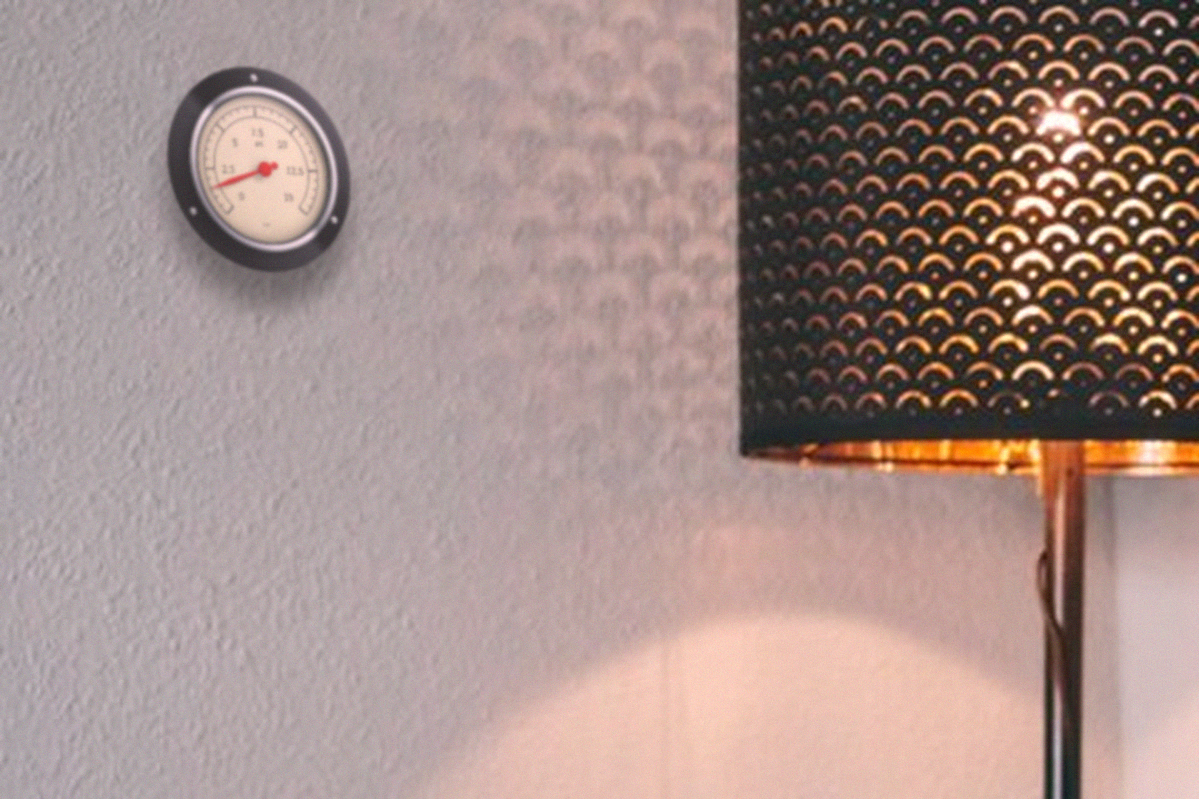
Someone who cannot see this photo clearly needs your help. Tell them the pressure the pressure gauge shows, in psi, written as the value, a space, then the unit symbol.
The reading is 1.5 psi
